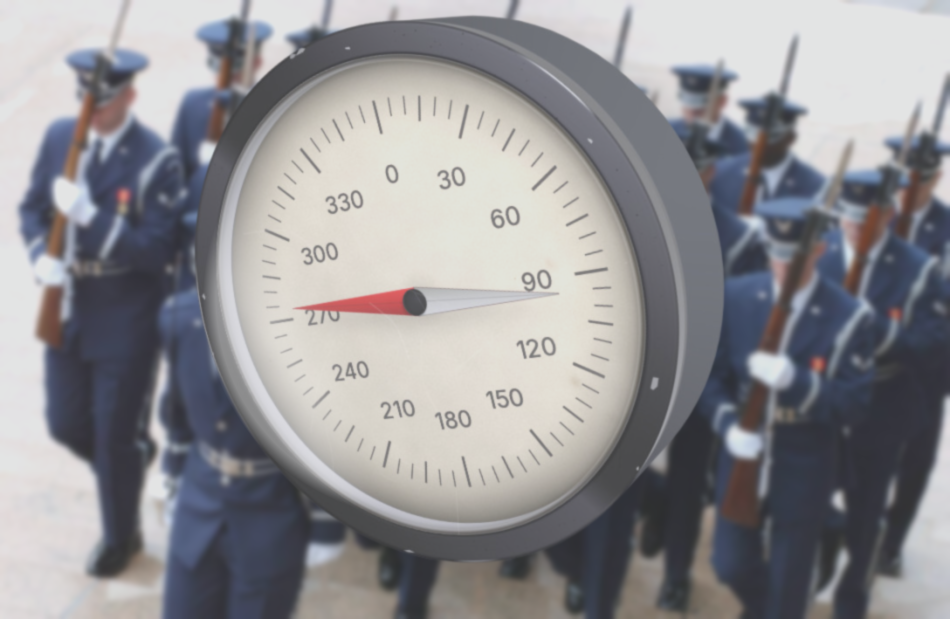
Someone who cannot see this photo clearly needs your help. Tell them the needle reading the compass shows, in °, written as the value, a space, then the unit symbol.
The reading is 275 °
